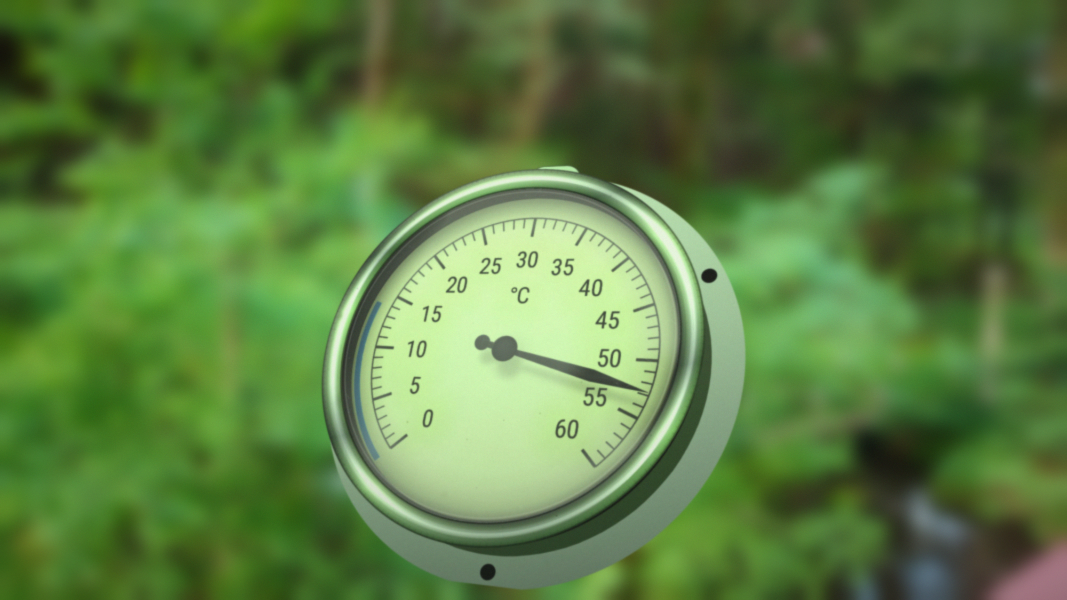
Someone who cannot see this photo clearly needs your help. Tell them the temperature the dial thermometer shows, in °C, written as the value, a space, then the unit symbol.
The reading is 53 °C
